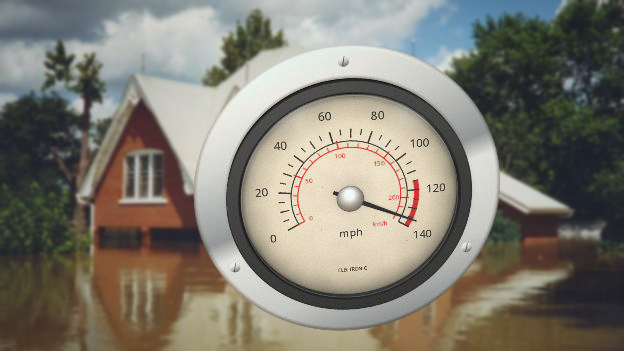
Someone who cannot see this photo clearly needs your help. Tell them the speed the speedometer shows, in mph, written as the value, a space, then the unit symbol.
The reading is 135 mph
